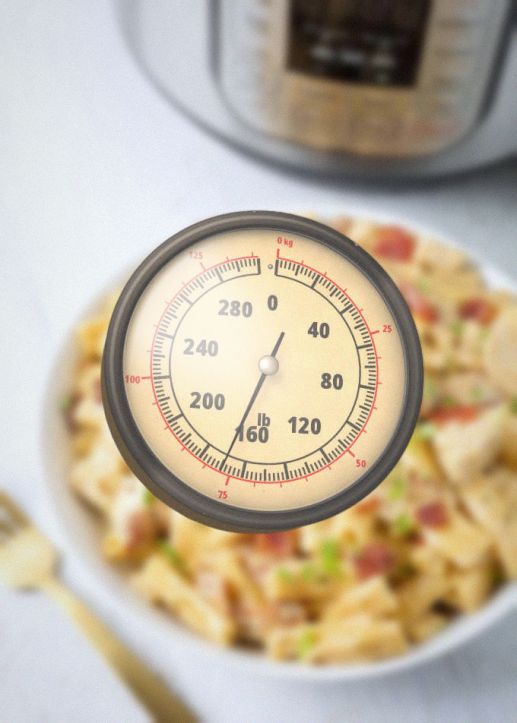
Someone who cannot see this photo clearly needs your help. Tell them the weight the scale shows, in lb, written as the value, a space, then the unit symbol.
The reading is 170 lb
